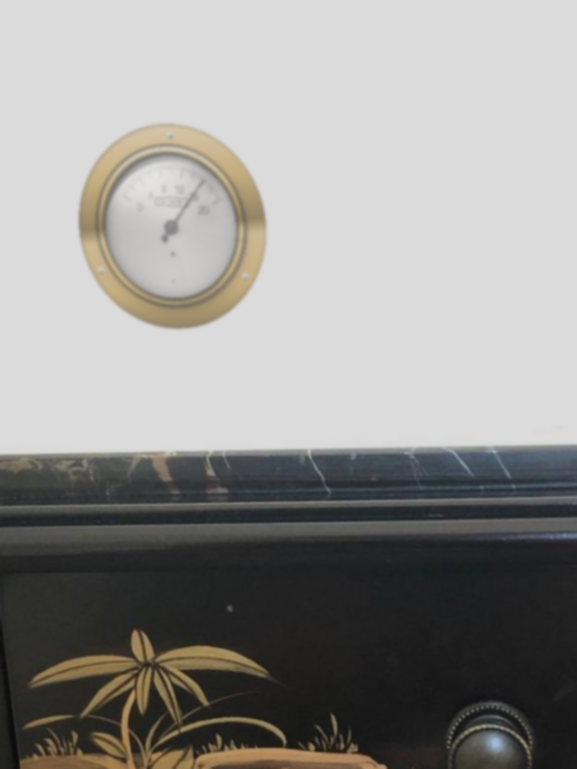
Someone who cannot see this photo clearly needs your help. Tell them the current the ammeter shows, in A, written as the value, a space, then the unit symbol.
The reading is 16 A
